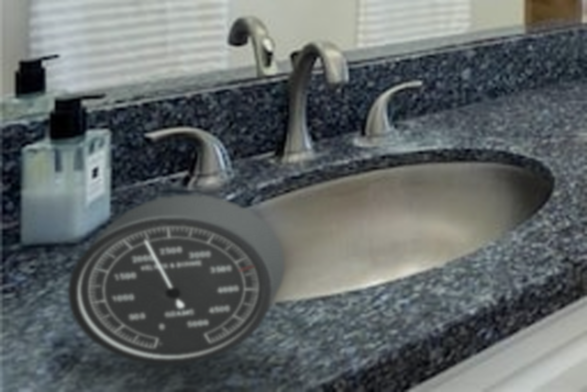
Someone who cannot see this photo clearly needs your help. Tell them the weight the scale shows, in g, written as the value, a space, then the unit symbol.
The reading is 2250 g
